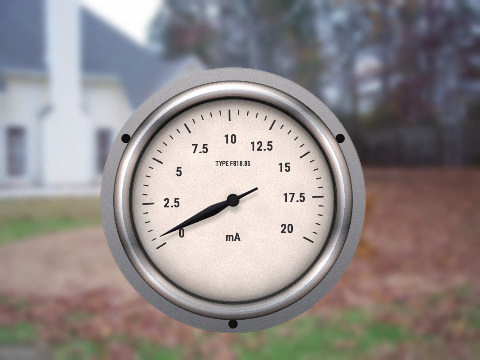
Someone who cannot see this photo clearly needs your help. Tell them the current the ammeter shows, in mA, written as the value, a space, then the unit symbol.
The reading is 0.5 mA
